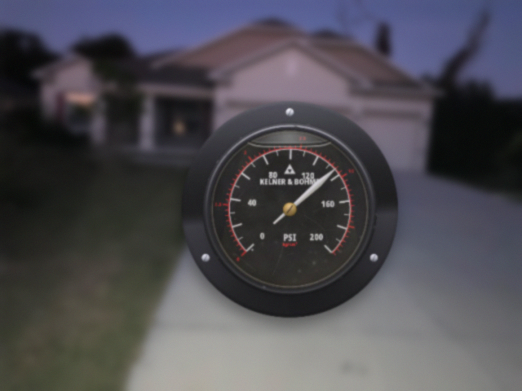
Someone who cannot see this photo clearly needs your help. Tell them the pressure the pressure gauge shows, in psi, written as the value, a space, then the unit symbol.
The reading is 135 psi
